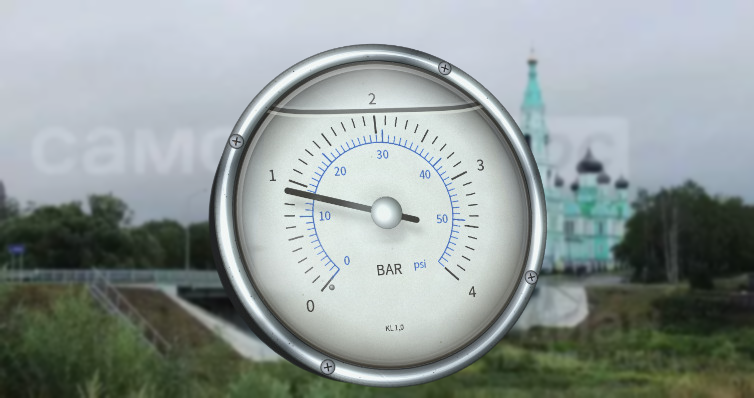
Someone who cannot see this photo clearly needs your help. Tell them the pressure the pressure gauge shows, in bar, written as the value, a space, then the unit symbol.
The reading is 0.9 bar
